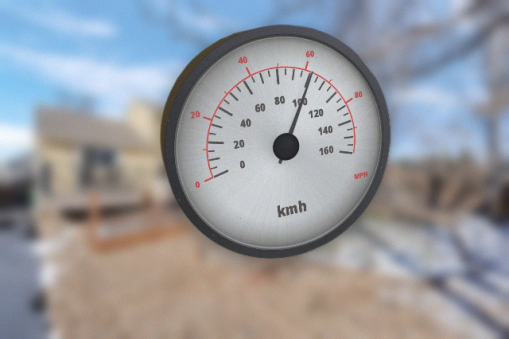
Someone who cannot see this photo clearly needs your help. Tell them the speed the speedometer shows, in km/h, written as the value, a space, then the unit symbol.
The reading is 100 km/h
